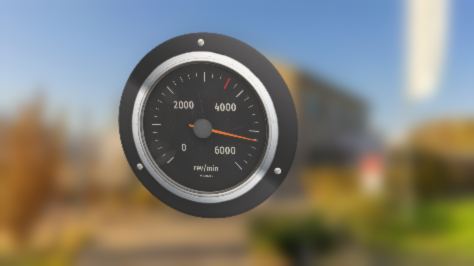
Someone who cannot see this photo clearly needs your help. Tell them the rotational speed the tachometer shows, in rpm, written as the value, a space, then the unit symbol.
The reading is 5200 rpm
